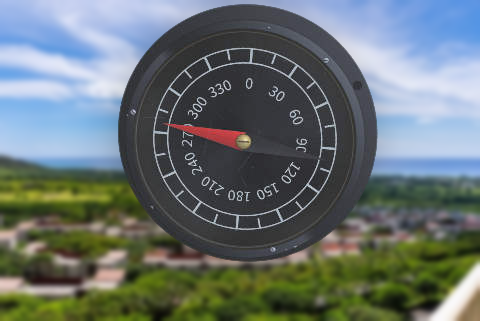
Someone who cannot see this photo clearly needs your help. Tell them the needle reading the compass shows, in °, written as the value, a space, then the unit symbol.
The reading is 277.5 °
